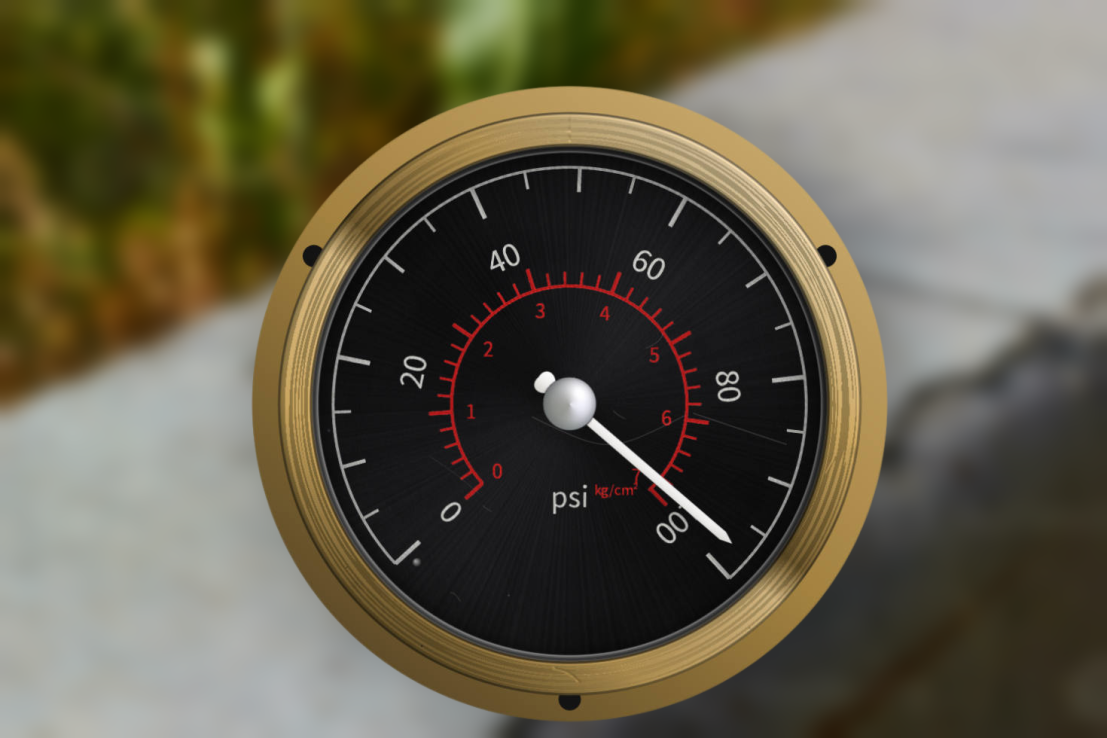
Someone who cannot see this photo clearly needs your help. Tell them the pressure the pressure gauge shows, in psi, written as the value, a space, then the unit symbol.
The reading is 97.5 psi
